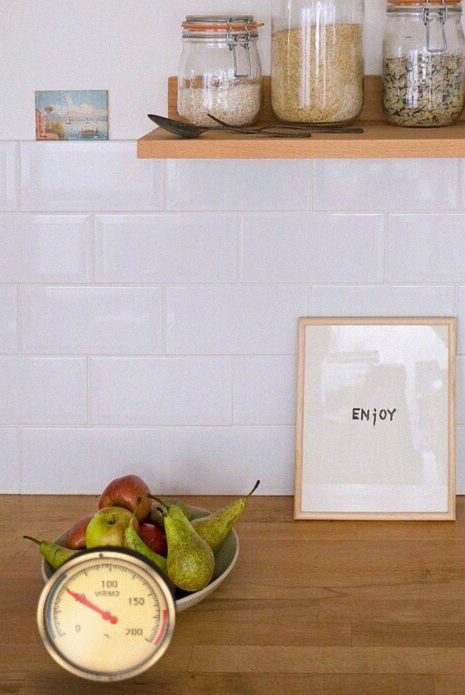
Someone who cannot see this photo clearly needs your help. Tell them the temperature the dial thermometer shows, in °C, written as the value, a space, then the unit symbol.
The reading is 50 °C
